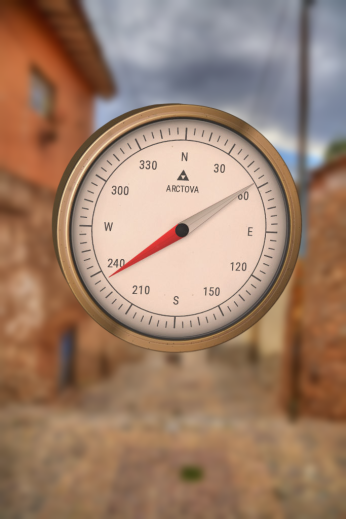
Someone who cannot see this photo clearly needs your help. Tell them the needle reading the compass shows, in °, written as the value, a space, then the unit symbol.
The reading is 235 °
